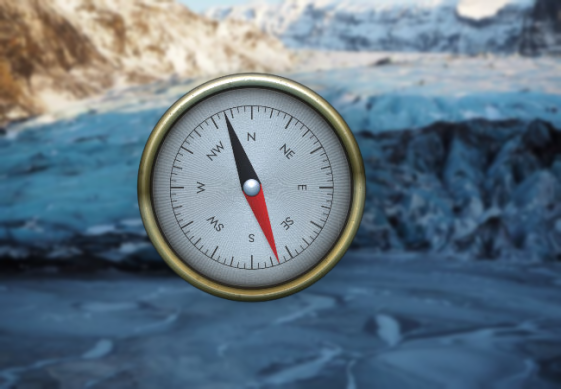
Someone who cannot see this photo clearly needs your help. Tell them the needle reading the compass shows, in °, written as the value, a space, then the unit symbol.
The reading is 160 °
